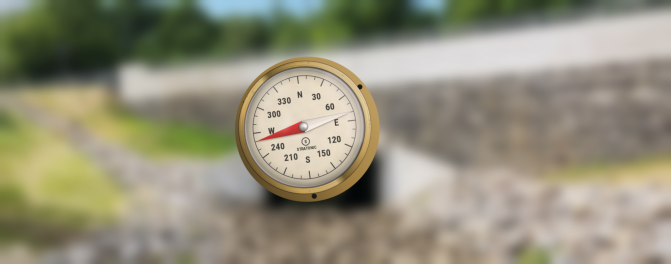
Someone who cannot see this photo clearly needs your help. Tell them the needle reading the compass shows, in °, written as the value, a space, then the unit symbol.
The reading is 260 °
